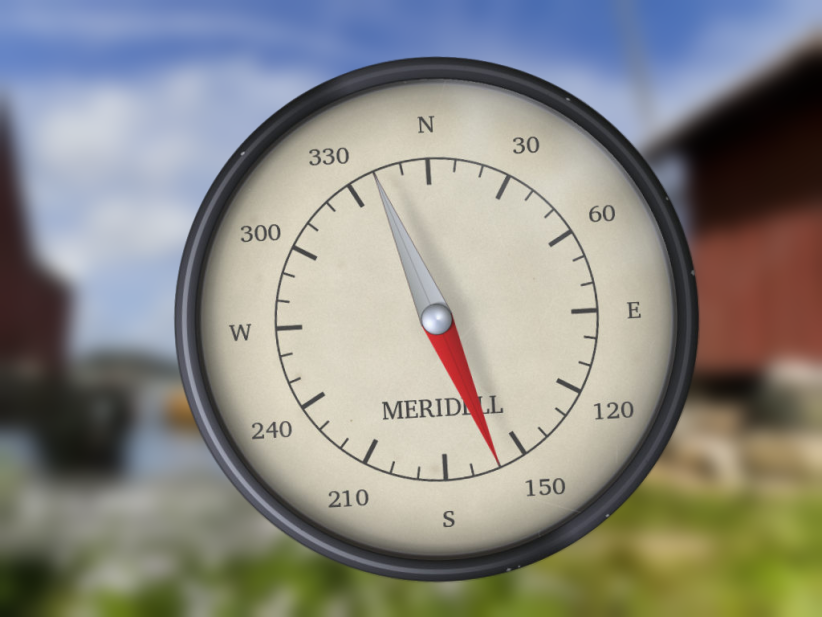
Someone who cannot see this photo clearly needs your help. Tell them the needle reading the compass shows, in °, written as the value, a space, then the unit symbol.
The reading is 160 °
